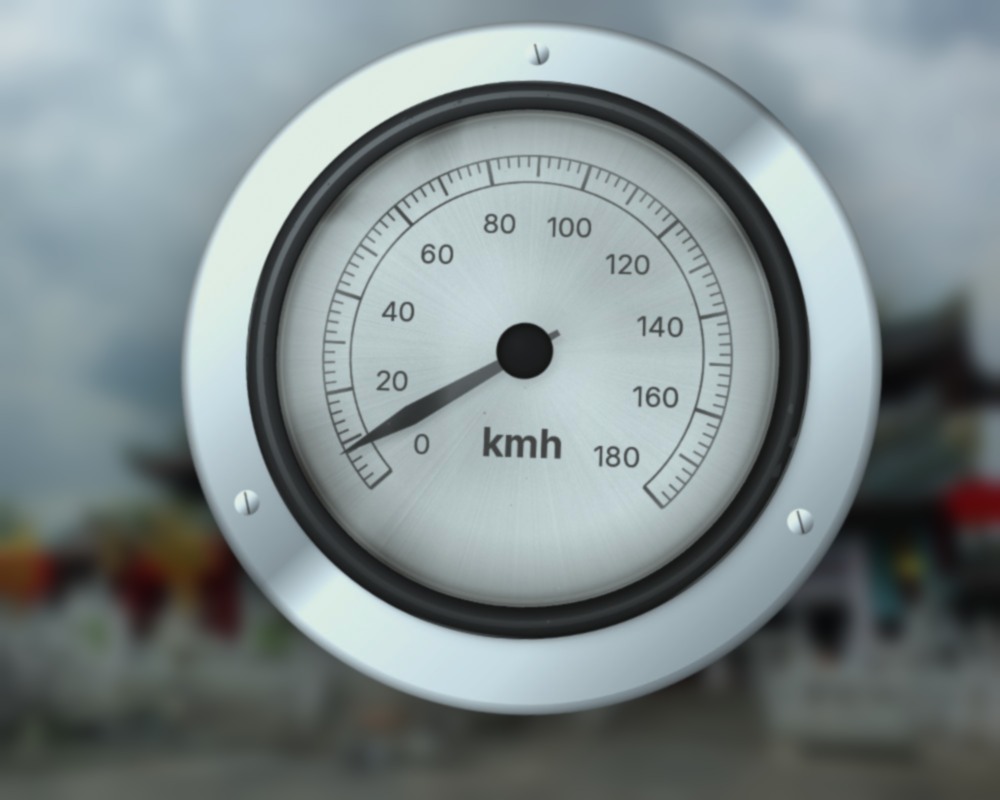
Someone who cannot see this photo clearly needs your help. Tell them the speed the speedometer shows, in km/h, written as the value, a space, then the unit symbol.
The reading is 8 km/h
